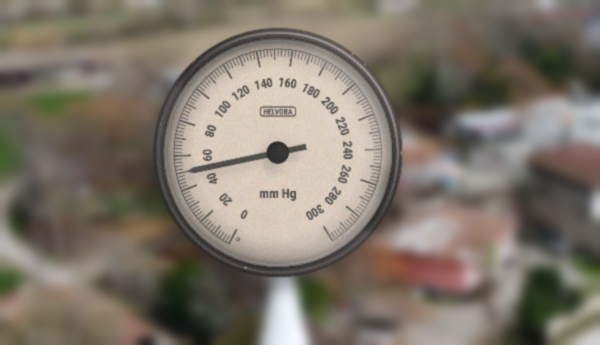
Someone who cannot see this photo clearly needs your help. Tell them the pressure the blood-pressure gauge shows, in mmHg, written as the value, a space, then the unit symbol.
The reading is 50 mmHg
